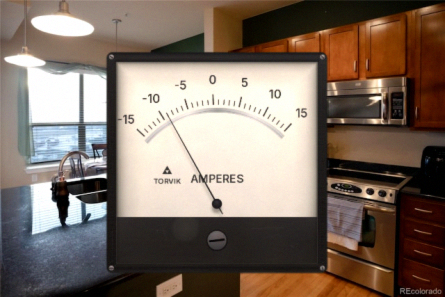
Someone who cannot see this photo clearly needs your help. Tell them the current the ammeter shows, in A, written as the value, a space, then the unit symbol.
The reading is -9 A
